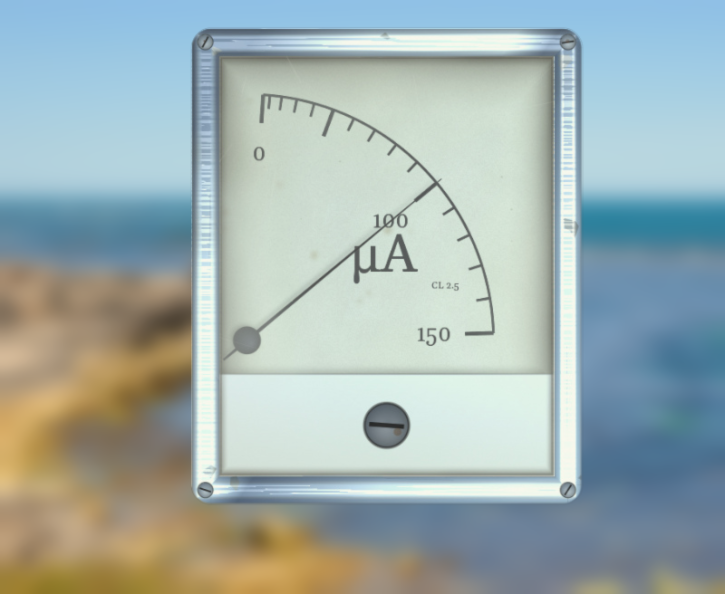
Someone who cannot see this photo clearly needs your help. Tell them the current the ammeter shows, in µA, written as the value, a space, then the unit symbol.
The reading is 100 µA
